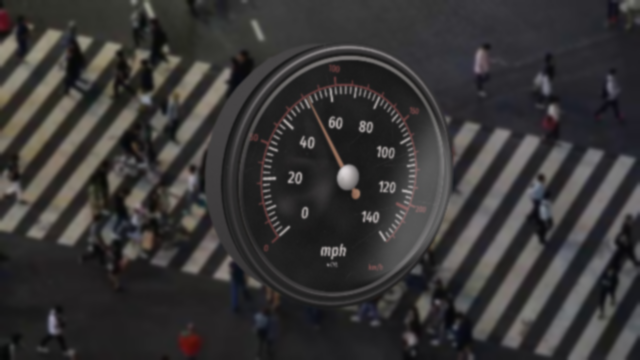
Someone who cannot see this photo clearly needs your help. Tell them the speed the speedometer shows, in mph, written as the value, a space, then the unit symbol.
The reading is 50 mph
